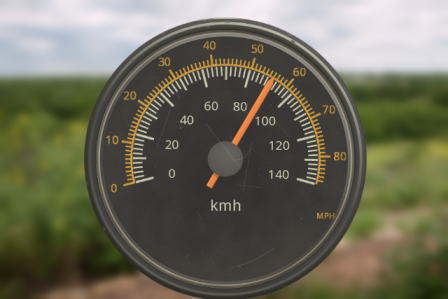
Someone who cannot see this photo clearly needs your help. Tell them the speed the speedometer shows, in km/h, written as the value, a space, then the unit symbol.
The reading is 90 km/h
